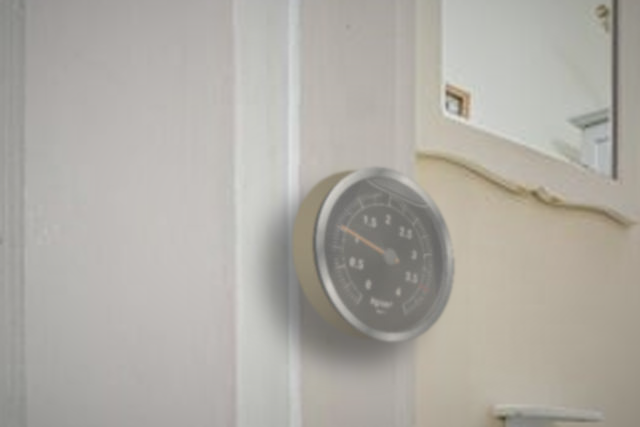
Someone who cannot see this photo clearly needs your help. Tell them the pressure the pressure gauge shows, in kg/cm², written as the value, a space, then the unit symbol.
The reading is 1 kg/cm²
